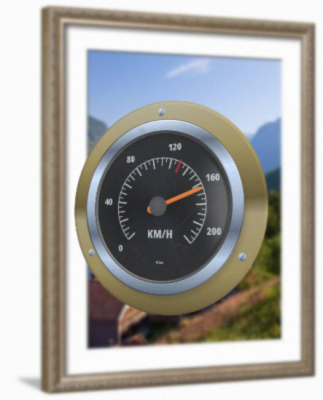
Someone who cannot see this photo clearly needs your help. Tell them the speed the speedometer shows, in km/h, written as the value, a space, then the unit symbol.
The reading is 165 km/h
